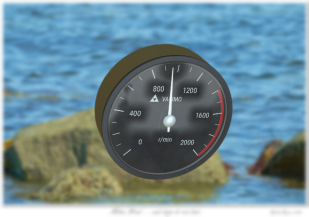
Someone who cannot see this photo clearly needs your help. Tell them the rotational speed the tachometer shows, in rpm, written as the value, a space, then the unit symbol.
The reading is 950 rpm
